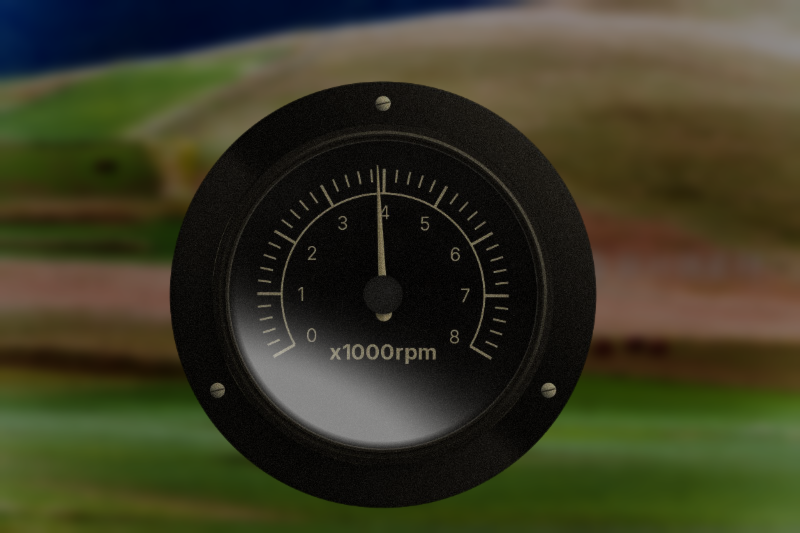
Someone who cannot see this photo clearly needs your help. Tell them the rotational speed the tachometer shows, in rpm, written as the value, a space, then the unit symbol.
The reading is 3900 rpm
